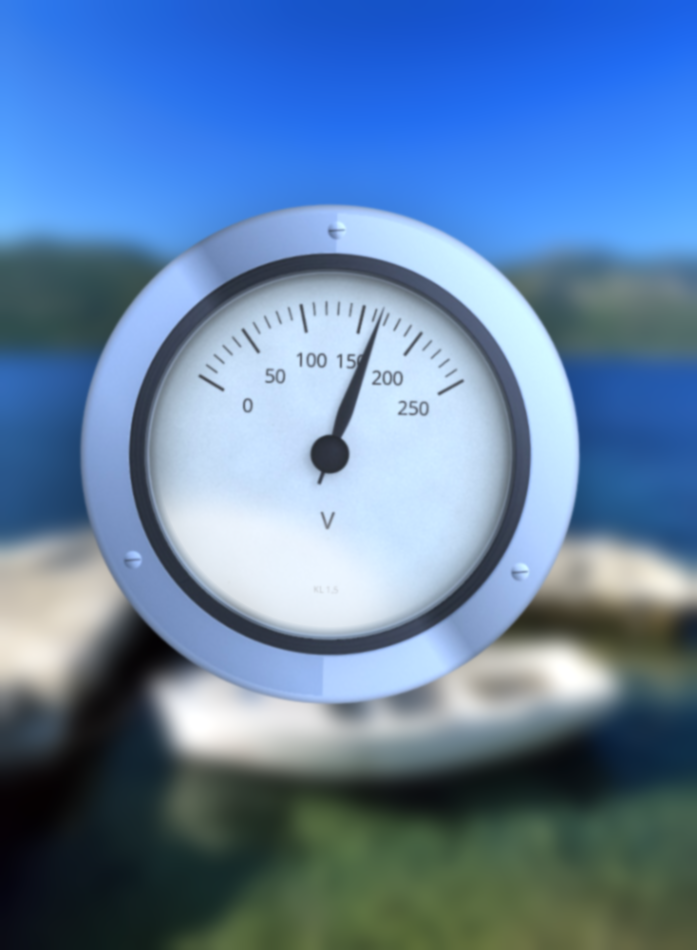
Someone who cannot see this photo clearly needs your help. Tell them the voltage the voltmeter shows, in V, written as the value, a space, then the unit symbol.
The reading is 165 V
